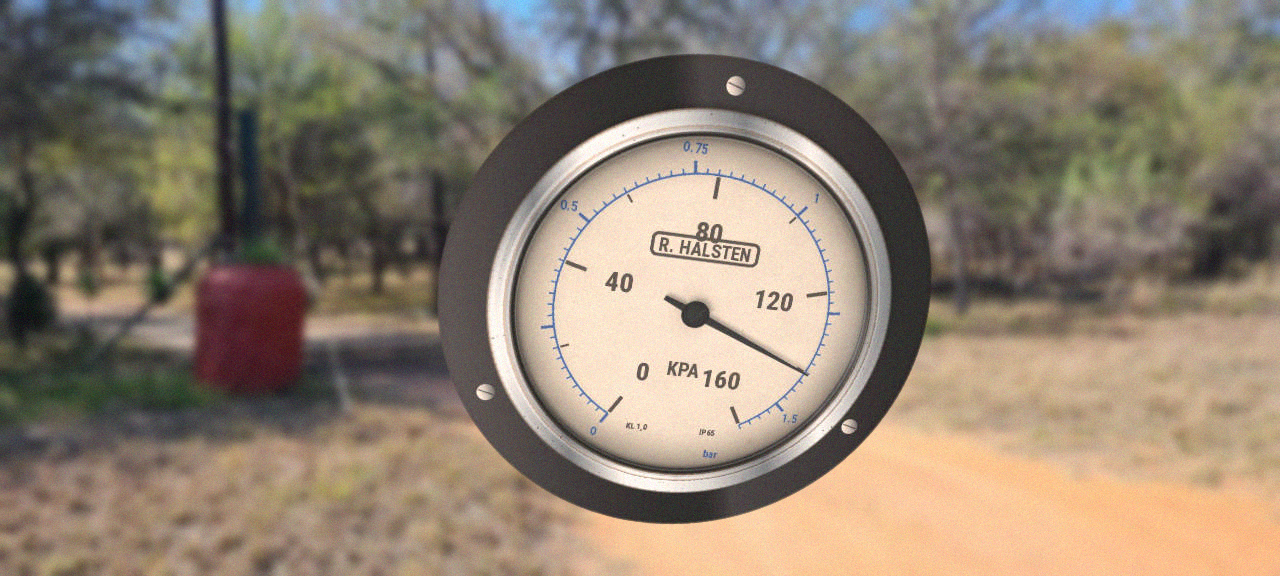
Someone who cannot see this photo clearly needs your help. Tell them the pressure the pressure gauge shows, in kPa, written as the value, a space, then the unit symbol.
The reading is 140 kPa
